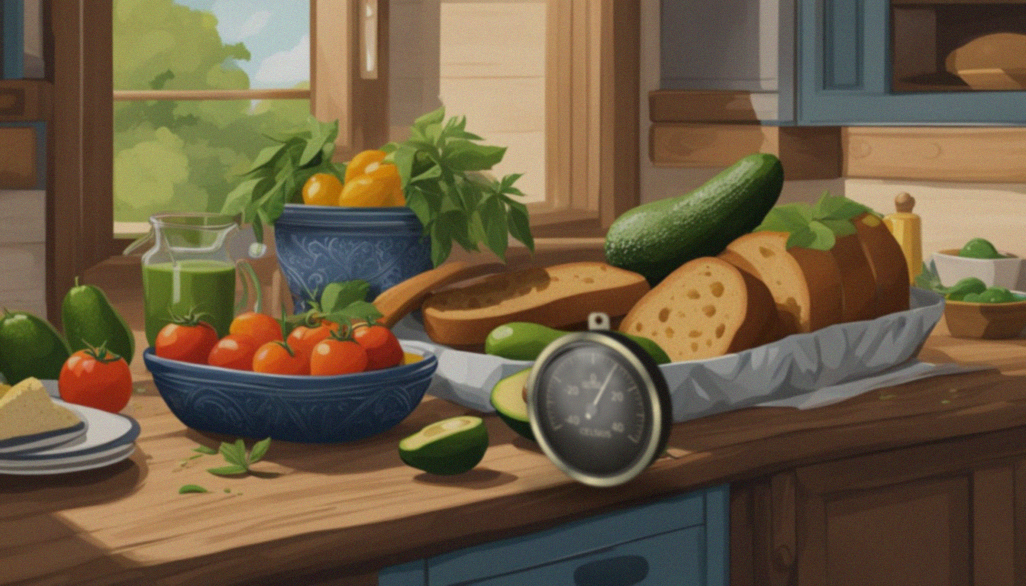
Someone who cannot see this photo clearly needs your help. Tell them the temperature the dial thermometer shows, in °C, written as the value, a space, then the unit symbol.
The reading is 10 °C
